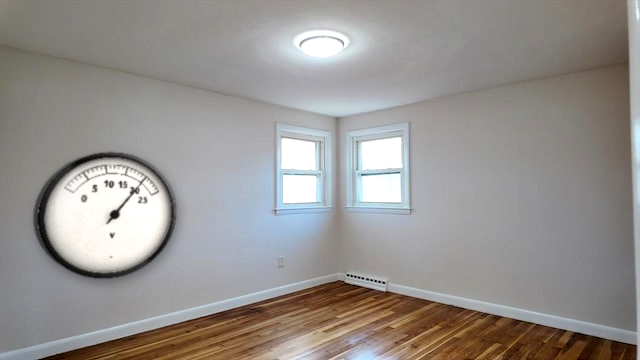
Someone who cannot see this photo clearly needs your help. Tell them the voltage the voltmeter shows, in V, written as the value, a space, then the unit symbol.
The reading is 20 V
